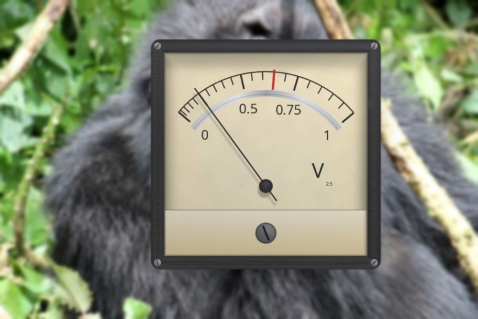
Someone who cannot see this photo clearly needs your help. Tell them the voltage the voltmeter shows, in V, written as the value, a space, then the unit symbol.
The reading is 0.25 V
